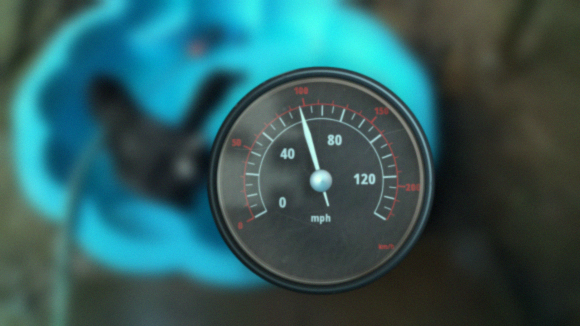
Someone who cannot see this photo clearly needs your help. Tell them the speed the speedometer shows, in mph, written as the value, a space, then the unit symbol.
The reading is 60 mph
